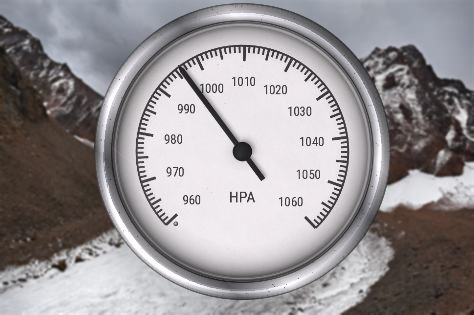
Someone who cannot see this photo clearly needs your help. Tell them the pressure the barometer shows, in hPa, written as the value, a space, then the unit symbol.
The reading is 996 hPa
